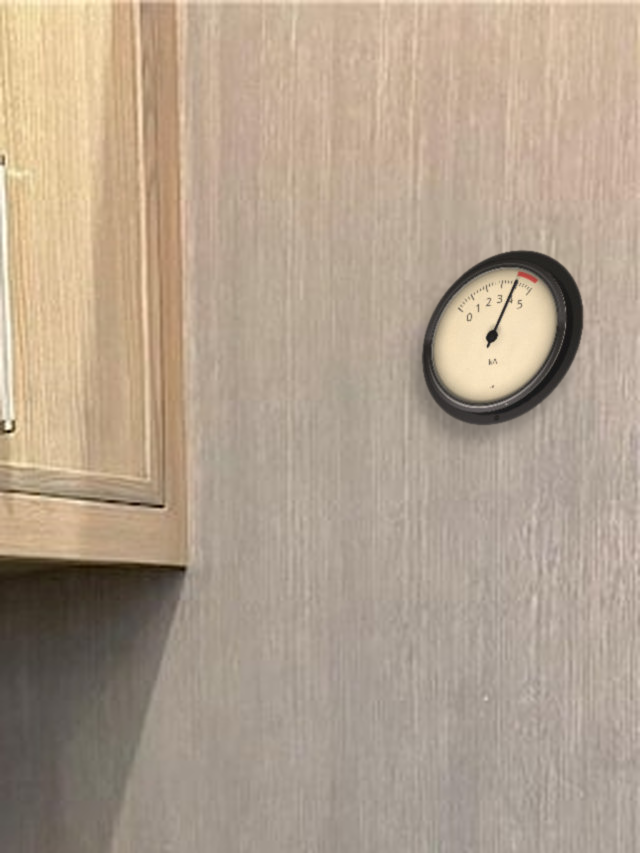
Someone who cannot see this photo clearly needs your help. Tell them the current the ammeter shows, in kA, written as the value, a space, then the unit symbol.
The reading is 4 kA
